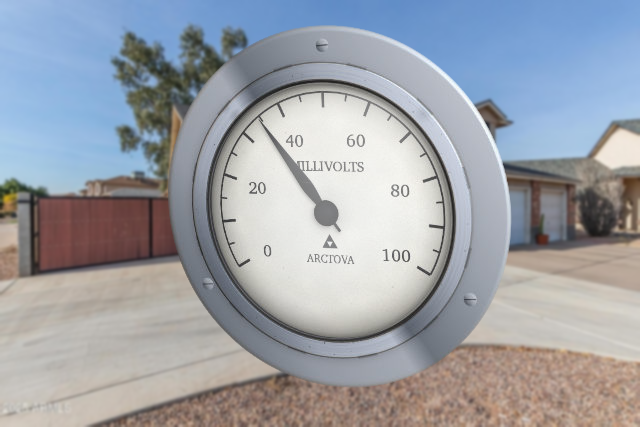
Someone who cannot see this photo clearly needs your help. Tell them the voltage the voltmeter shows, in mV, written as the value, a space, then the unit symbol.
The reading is 35 mV
